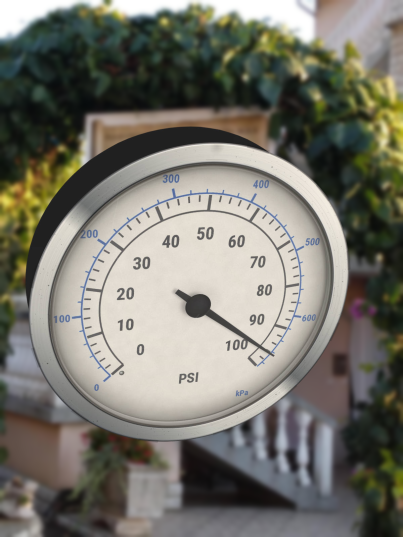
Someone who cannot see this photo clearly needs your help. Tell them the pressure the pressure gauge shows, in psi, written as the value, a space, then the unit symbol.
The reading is 96 psi
